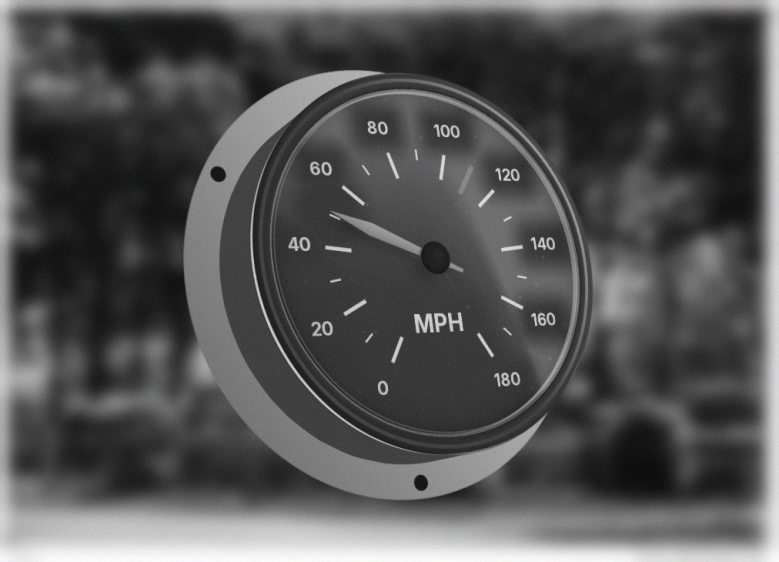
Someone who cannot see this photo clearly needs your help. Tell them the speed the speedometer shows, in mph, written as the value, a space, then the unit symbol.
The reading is 50 mph
